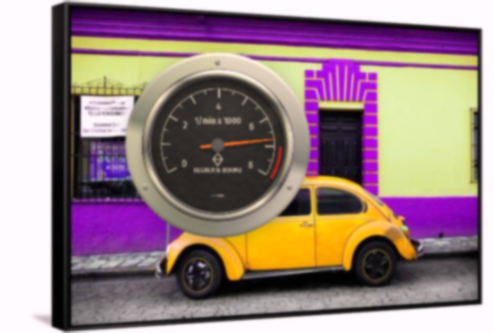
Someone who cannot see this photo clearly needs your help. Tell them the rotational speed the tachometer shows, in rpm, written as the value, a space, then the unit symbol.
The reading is 6750 rpm
